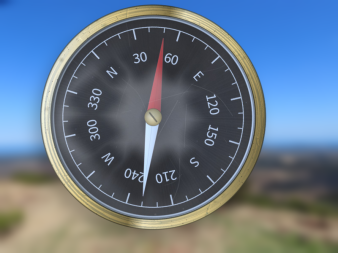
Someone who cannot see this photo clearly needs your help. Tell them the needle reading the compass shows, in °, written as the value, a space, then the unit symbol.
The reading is 50 °
